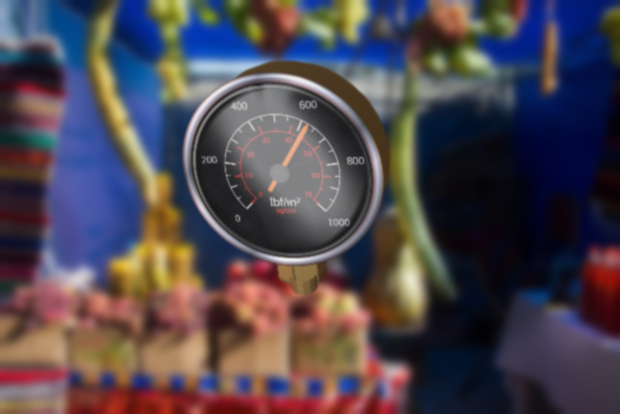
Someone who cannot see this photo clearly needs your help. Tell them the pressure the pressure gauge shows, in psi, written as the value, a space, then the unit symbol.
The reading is 625 psi
